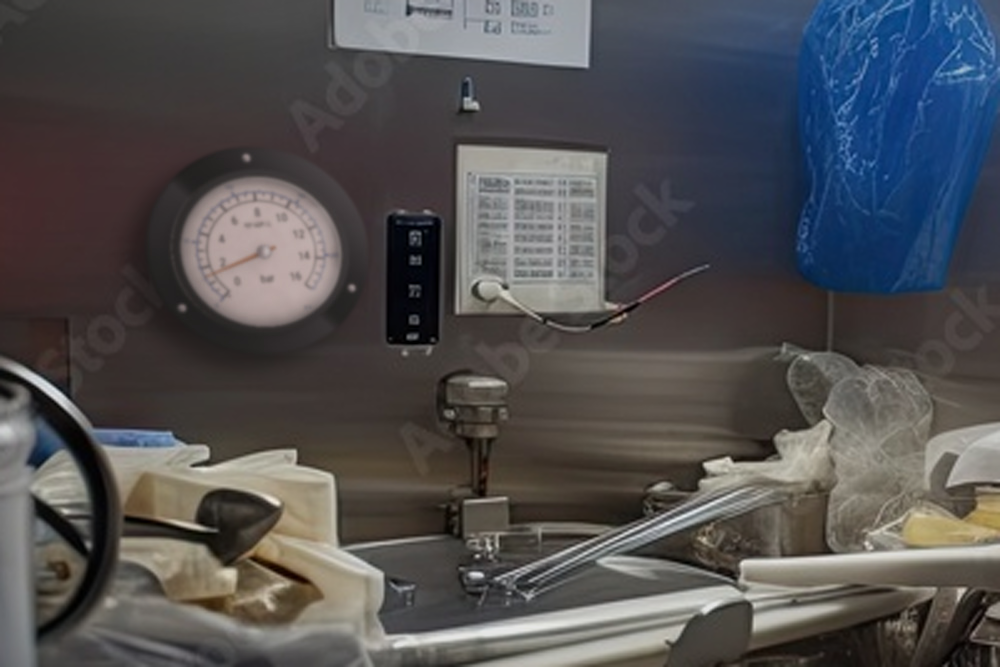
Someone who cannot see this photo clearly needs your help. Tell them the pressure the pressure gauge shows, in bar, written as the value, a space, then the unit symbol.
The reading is 1.5 bar
